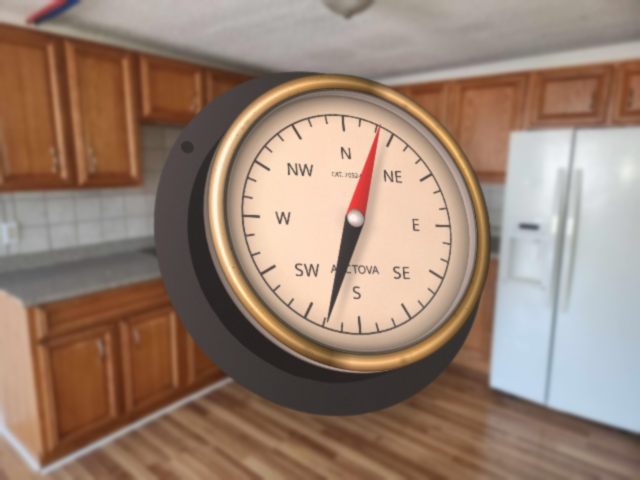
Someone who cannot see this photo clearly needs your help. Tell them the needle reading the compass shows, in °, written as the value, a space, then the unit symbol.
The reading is 20 °
